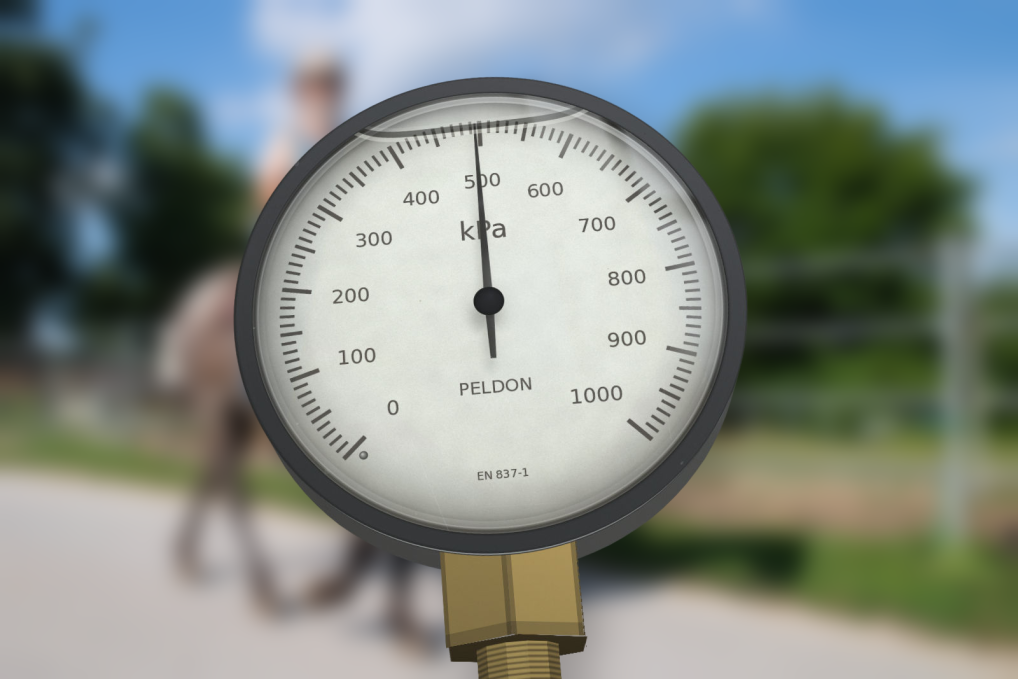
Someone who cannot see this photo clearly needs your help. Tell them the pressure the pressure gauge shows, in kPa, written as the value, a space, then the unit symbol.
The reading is 495 kPa
